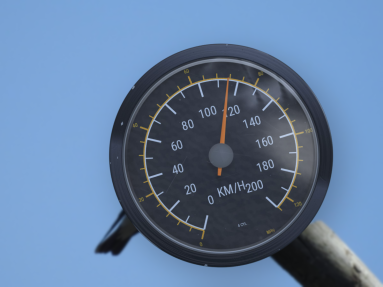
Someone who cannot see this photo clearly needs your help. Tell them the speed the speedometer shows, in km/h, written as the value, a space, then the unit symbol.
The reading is 115 km/h
